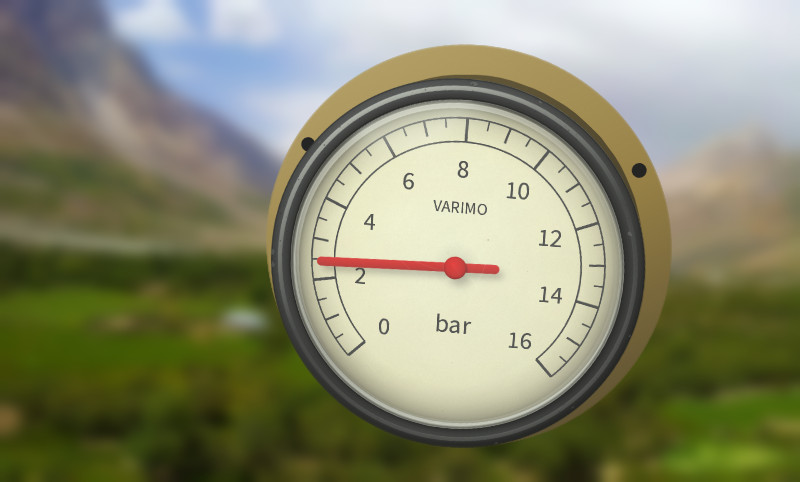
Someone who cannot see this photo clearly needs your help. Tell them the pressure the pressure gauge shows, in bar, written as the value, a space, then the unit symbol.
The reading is 2.5 bar
